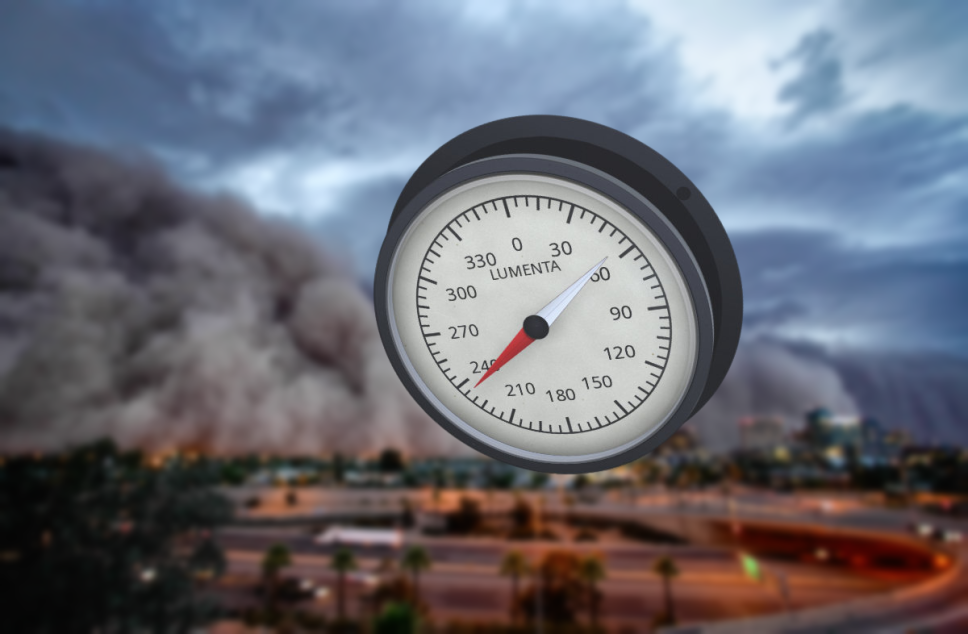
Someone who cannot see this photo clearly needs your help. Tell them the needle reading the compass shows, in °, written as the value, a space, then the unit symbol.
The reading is 235 °
